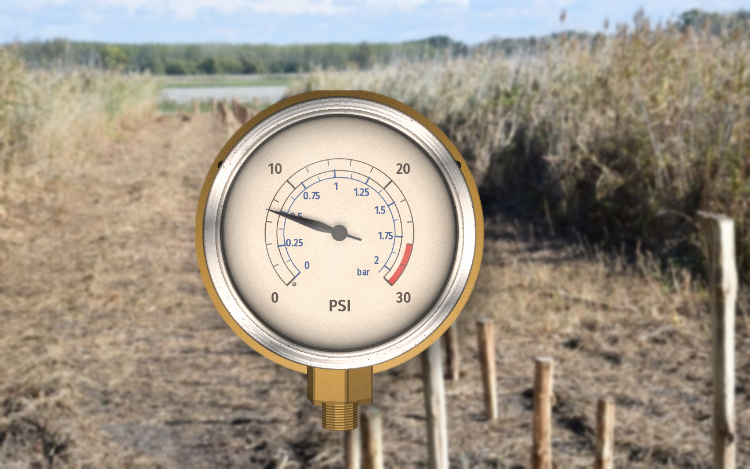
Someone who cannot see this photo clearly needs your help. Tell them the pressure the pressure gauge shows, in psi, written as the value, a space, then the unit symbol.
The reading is 7 psi
